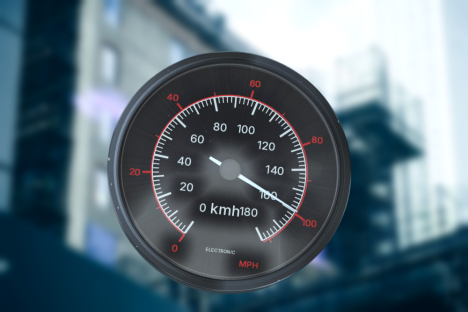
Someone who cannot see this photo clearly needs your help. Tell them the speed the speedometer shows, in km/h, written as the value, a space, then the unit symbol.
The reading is 160 km/h
